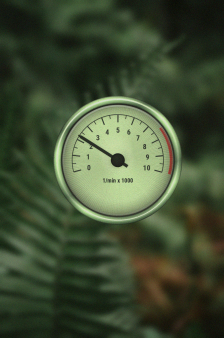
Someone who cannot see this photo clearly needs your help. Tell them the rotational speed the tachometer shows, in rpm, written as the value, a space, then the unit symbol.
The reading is 2250 rpm
